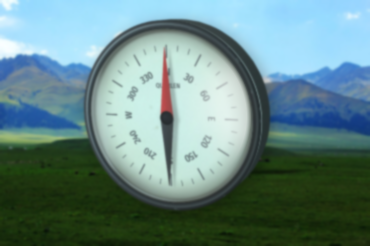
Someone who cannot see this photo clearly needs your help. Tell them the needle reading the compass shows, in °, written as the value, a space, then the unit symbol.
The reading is 0 °
